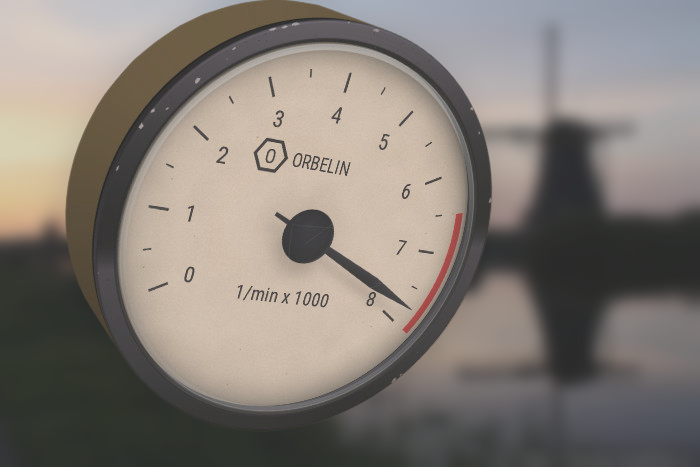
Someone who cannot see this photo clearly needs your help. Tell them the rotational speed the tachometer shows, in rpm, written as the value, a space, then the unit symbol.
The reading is 7750 rpm
